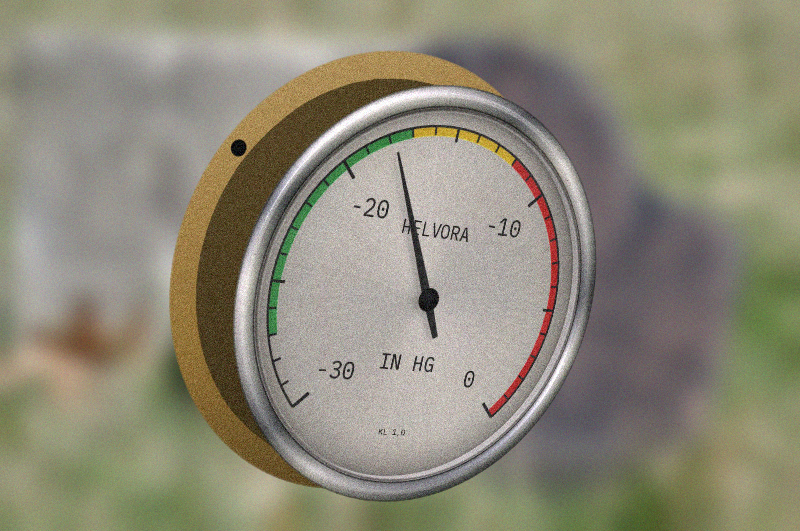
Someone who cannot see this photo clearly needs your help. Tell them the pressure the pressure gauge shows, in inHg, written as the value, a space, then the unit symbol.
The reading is -18 inHg
